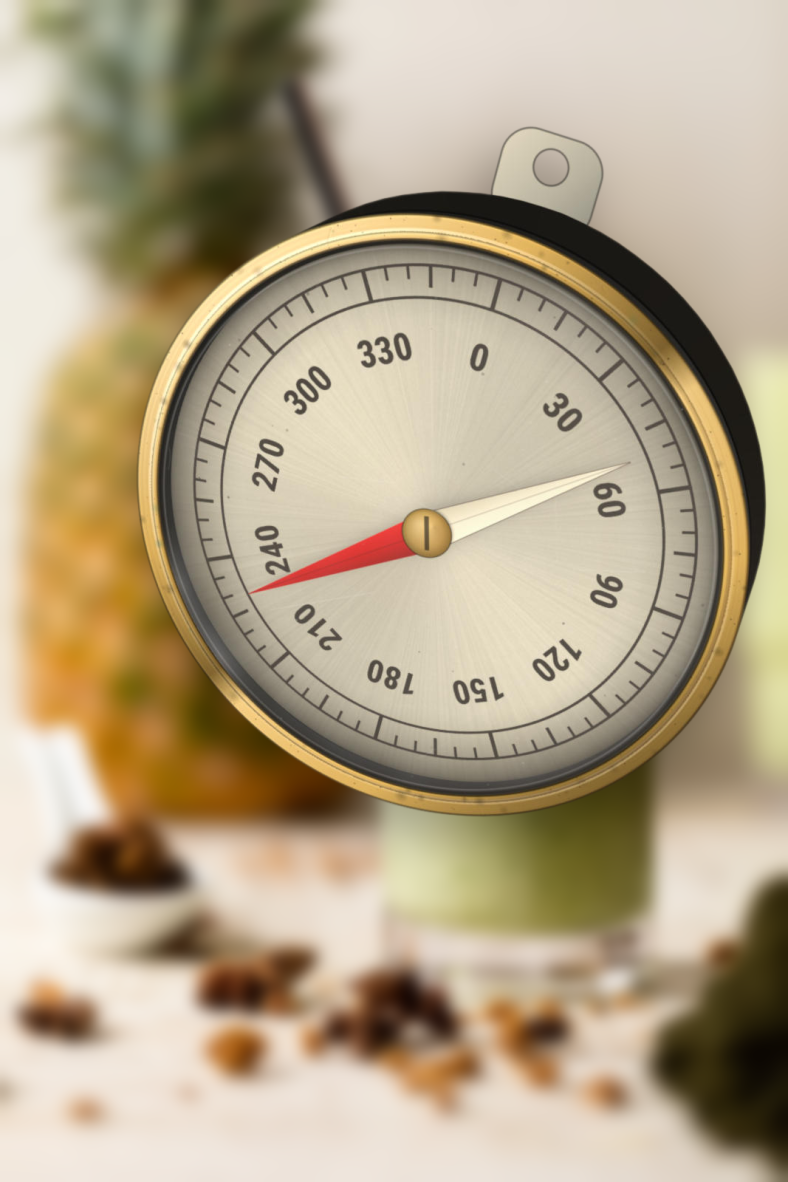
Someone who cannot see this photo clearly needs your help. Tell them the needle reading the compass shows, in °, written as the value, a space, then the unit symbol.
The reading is 230 °
